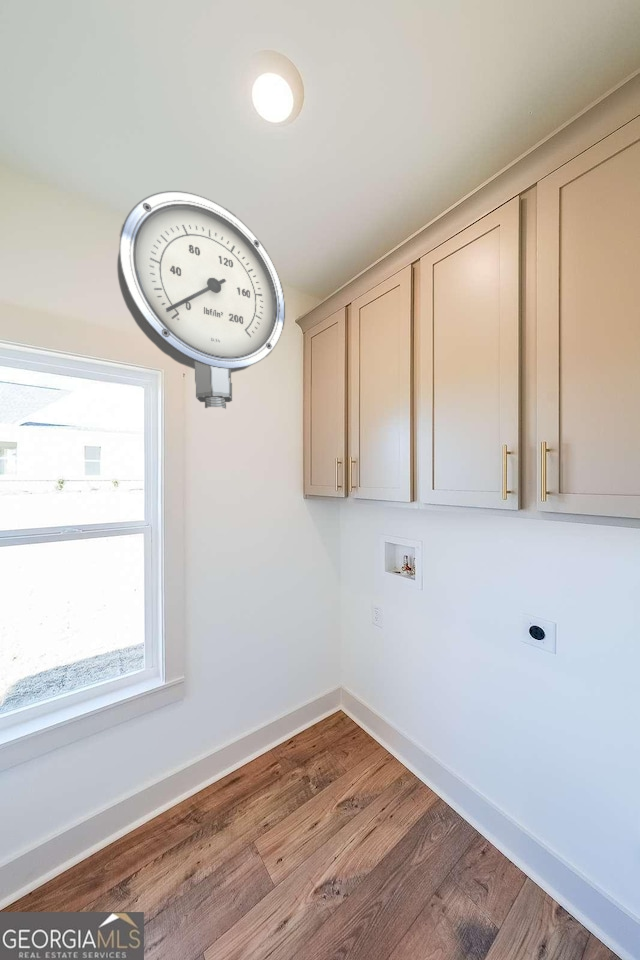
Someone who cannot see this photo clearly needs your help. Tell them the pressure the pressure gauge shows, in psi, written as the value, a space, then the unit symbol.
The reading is 5 psi
